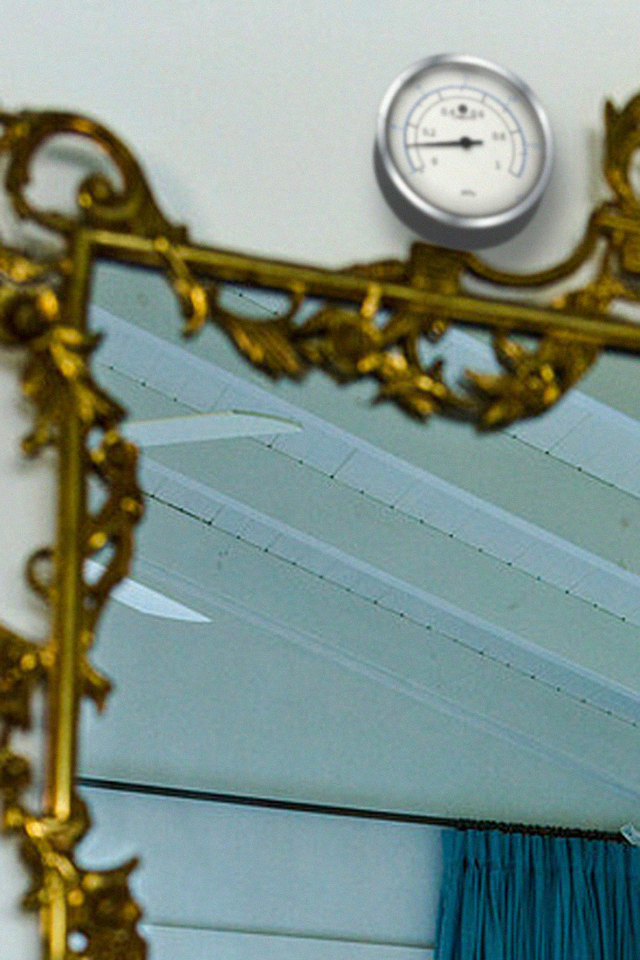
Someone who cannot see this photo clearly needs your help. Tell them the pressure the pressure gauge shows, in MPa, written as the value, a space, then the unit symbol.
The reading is 0.1 MPa
